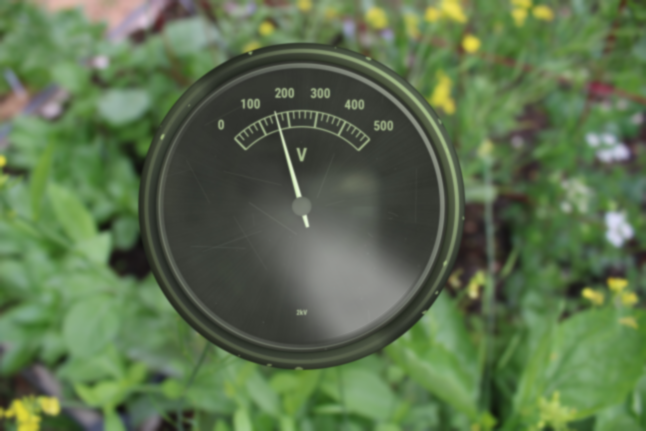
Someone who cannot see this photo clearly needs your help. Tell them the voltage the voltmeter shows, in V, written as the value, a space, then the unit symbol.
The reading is 160 V
